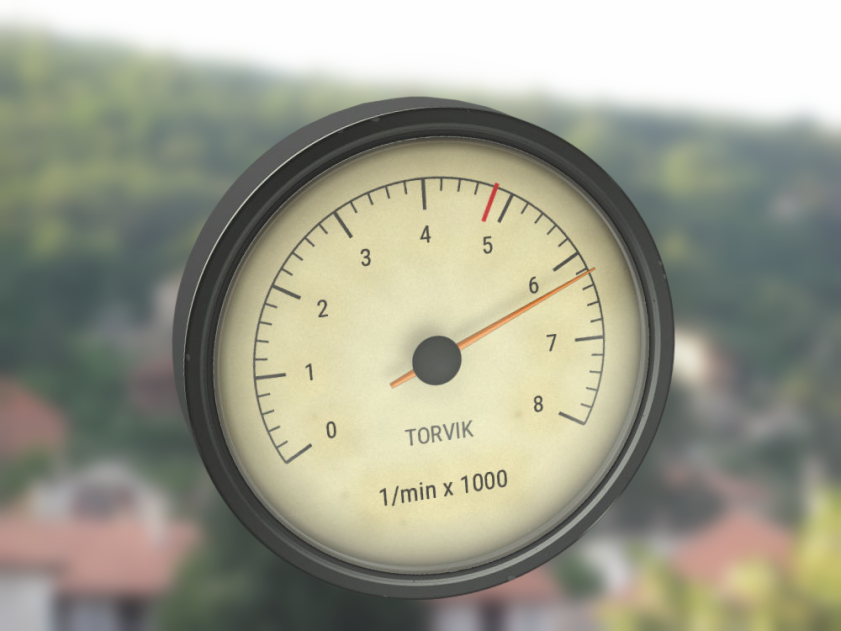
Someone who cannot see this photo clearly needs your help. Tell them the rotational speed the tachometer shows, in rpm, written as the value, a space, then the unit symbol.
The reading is 6200 rpm
